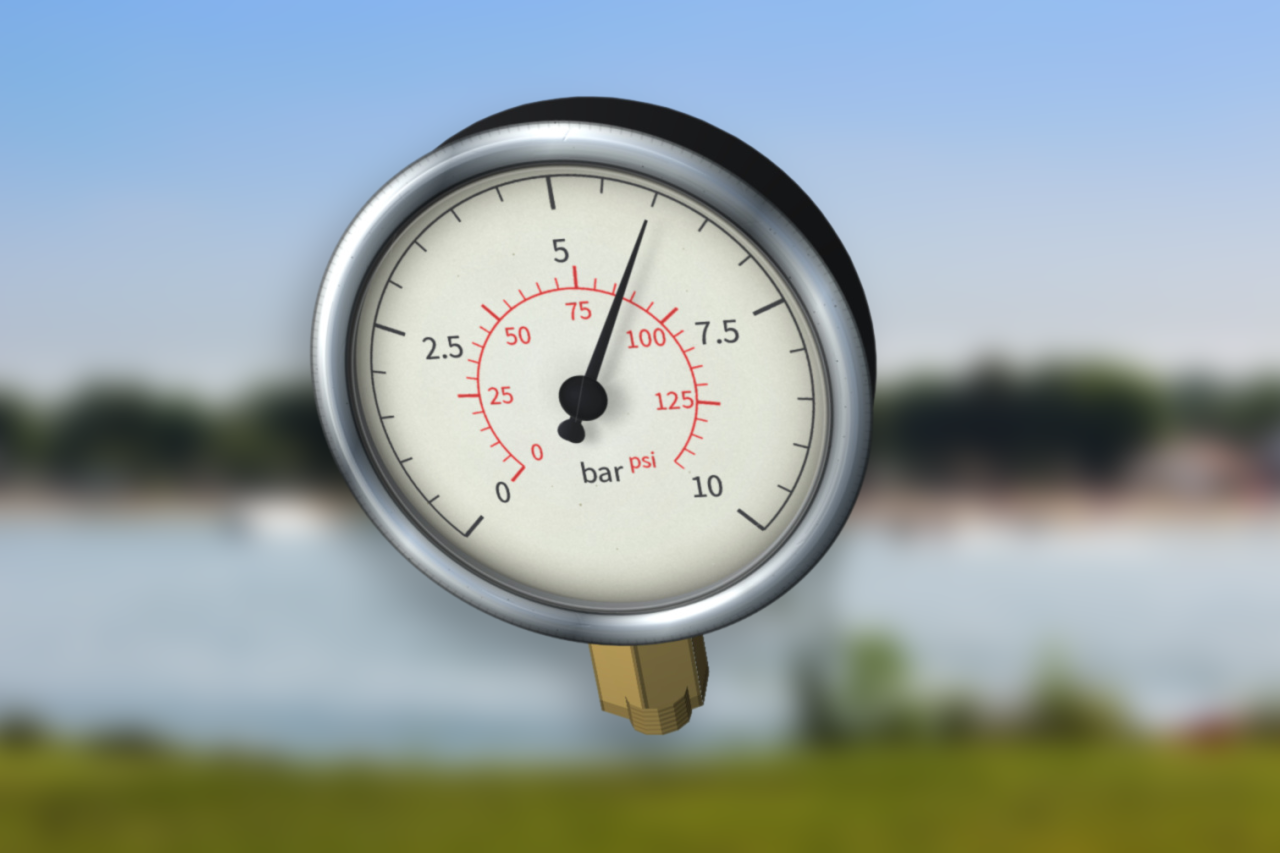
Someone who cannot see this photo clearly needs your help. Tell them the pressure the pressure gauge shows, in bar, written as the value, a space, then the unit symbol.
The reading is 6 bar
